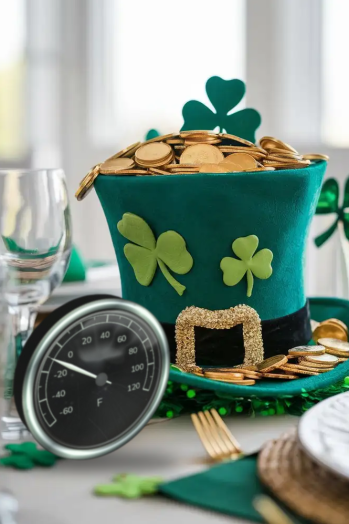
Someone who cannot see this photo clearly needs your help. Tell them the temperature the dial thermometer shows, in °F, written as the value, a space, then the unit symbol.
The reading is -10 °F
